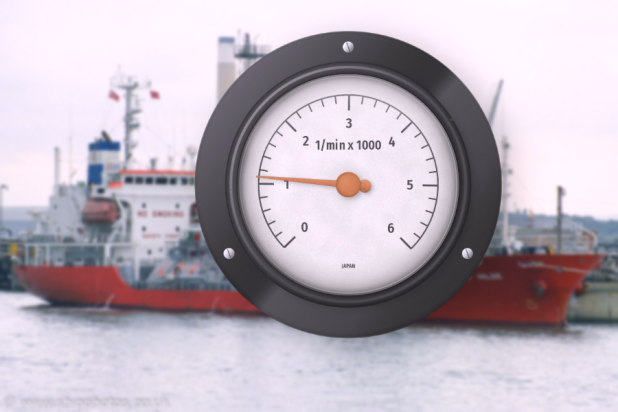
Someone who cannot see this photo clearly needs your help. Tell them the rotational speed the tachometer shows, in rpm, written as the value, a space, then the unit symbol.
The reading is 1100 rpm
